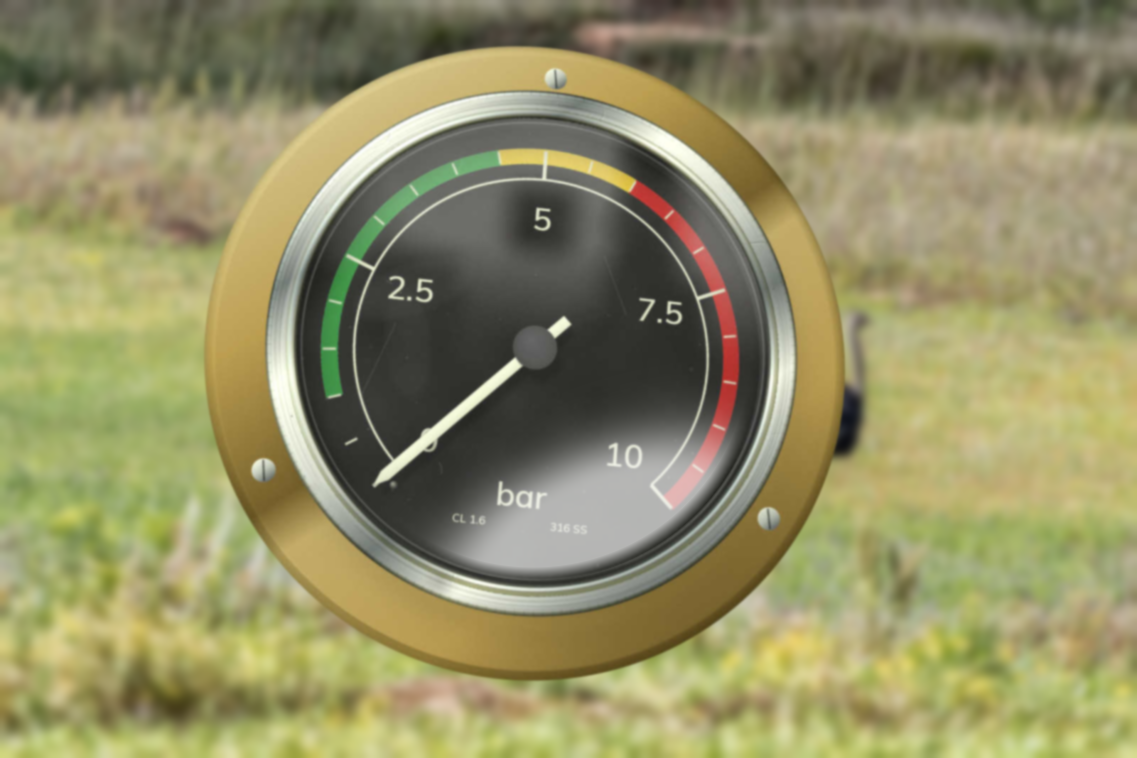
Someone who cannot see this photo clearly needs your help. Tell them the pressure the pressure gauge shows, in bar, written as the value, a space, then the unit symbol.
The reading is 0 bar
